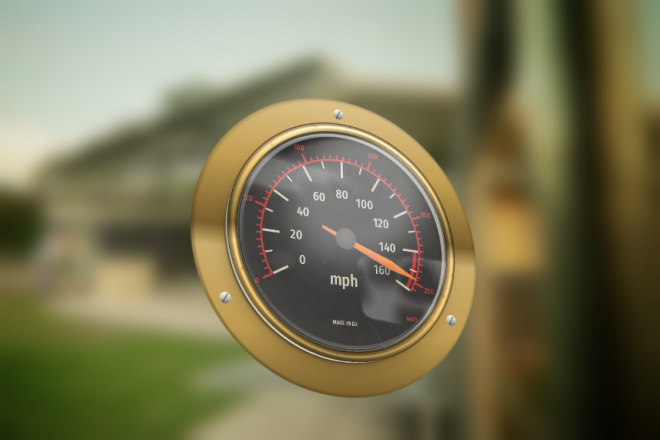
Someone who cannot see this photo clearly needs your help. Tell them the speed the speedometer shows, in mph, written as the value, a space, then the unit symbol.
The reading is 155 mph
